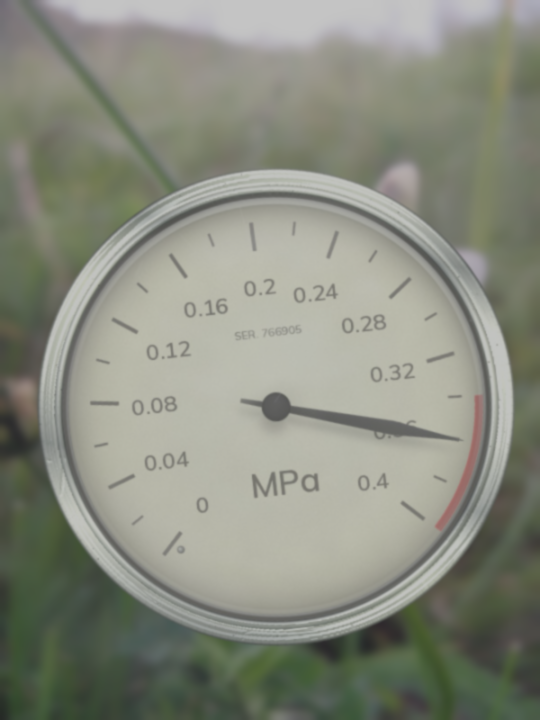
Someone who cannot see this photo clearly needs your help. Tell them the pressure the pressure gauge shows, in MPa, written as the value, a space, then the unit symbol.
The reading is 0.36 MPa
